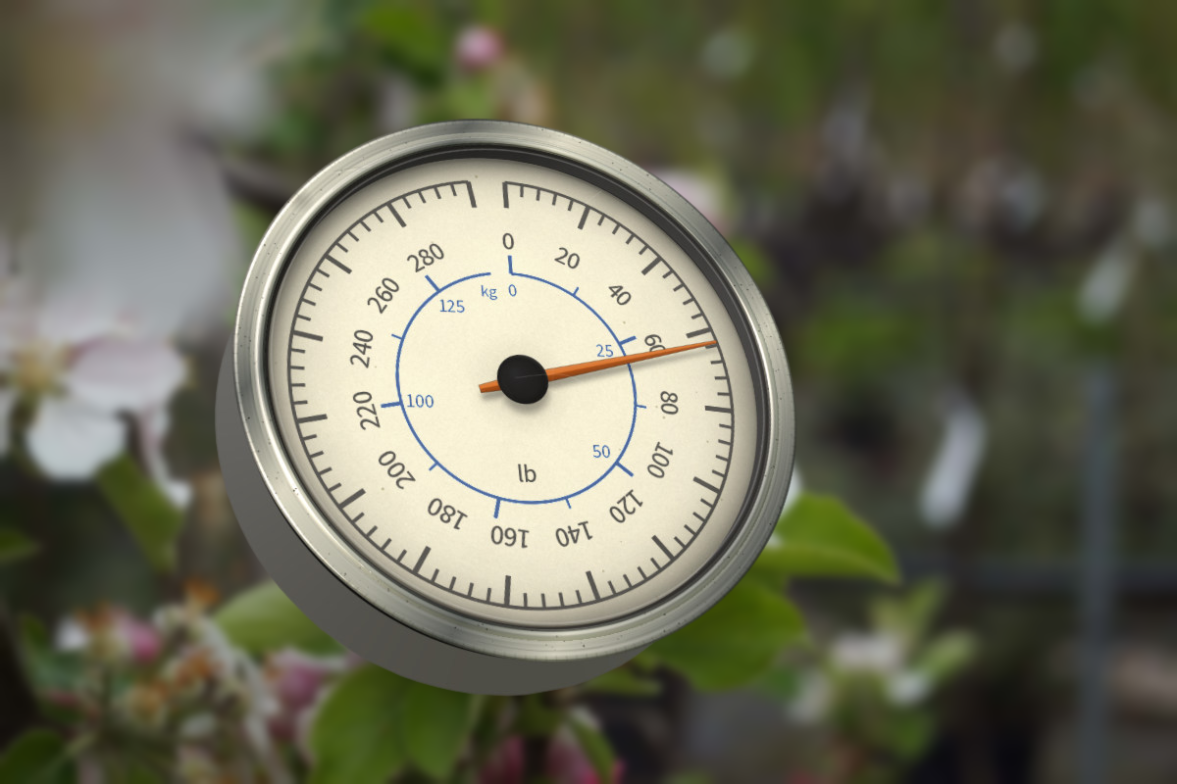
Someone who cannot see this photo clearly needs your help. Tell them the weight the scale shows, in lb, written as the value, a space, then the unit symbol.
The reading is 64 lb
